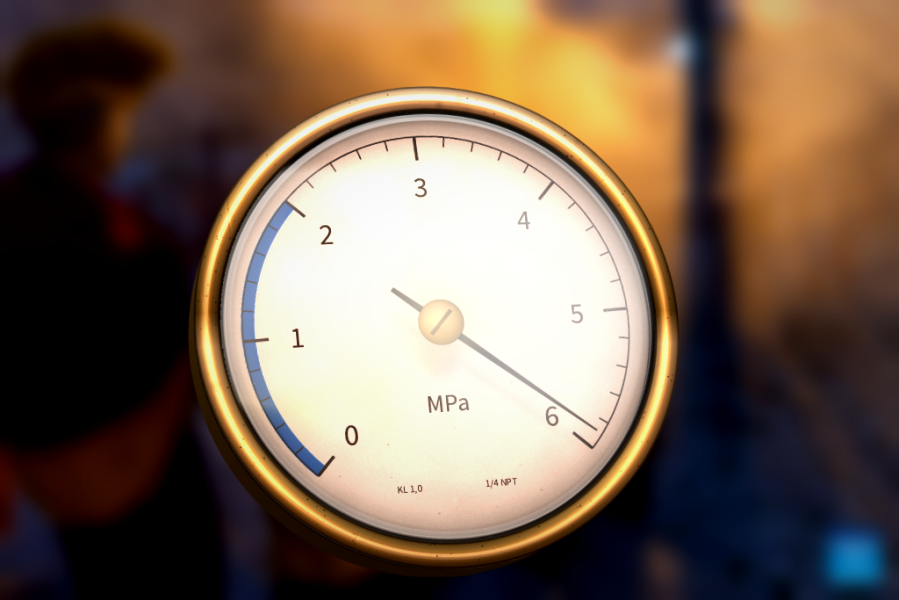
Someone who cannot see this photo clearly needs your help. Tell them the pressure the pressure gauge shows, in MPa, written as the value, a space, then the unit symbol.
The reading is 5.9 MPa
